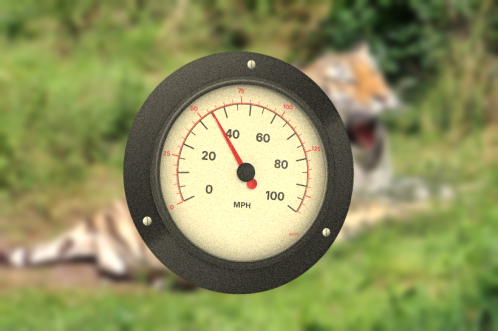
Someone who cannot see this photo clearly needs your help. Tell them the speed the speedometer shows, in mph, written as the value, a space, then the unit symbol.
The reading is 35 mph
